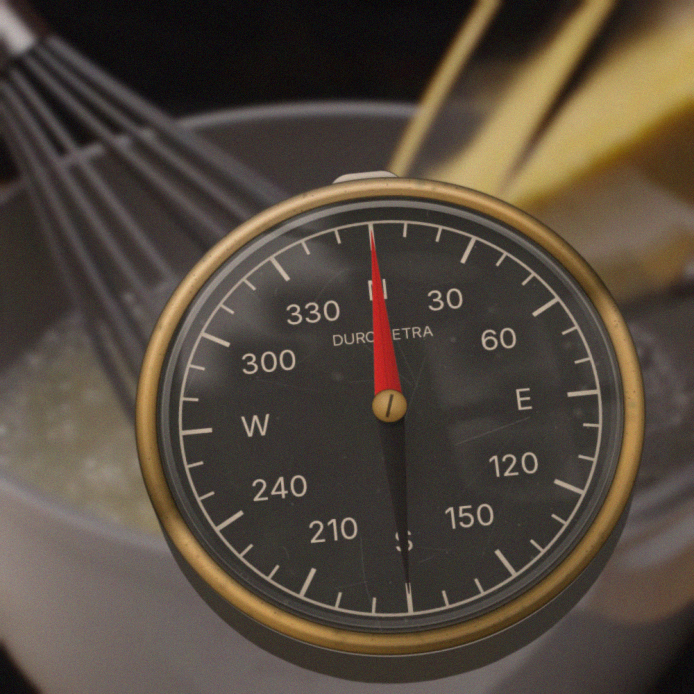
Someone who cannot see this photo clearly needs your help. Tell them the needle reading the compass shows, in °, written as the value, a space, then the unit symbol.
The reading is 0 °
